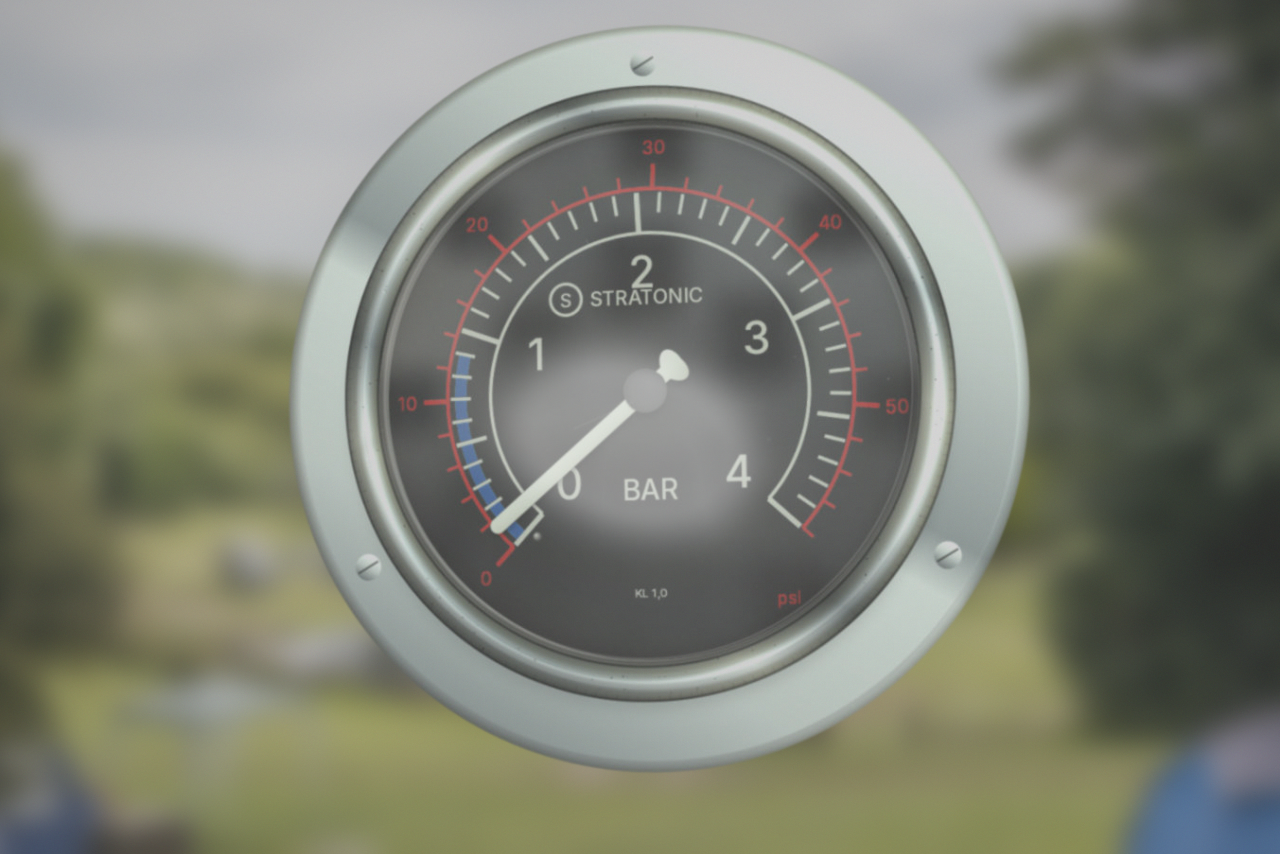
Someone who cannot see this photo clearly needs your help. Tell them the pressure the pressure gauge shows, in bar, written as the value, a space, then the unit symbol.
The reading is 0.1 bar
